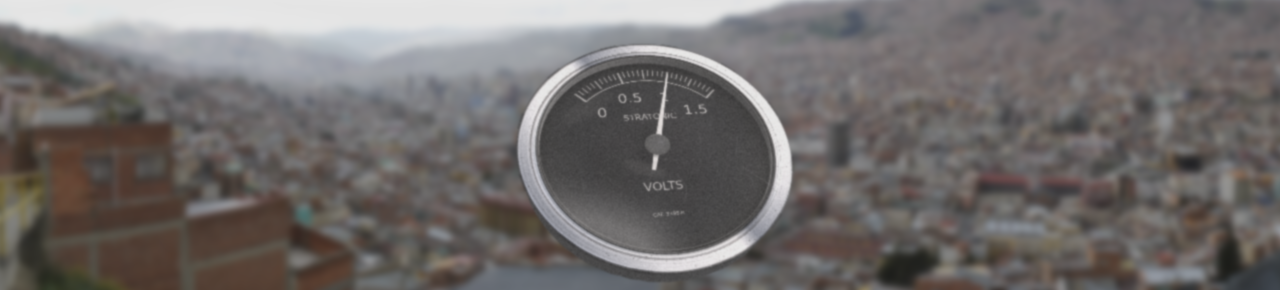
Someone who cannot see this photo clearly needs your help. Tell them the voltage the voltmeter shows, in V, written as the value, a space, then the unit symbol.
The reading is 1 V
